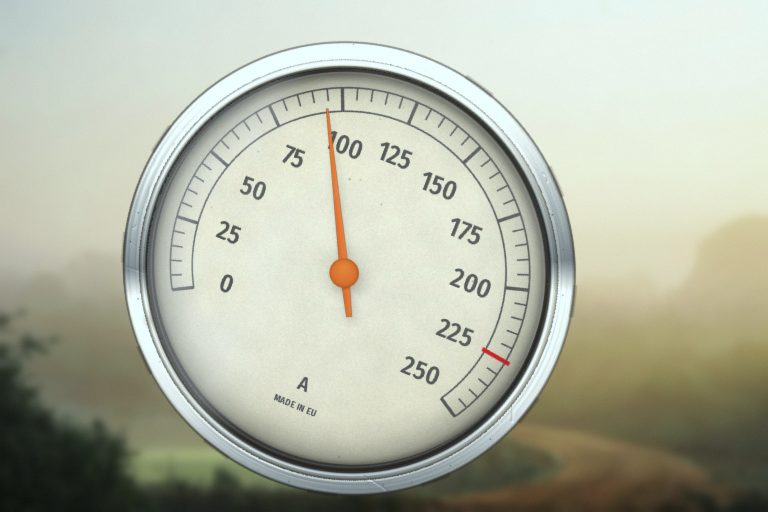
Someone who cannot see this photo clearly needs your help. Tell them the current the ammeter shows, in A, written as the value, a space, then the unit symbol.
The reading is 95 A
